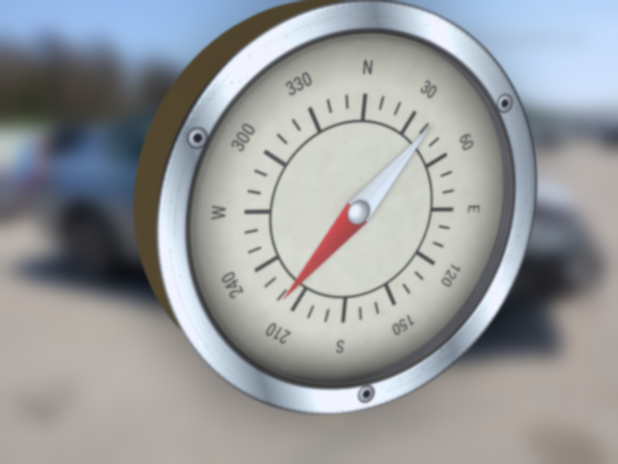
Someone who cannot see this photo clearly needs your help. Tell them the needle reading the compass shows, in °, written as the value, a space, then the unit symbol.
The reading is 220 °
